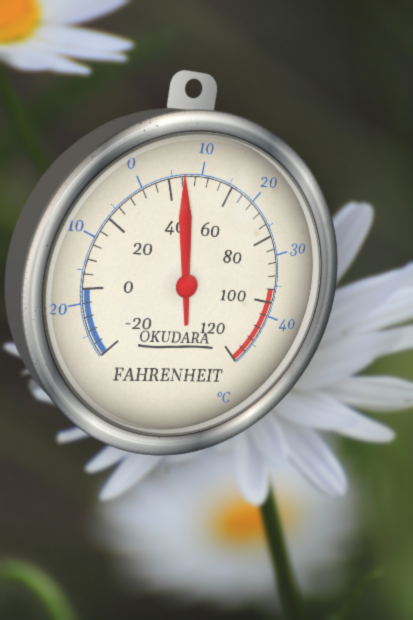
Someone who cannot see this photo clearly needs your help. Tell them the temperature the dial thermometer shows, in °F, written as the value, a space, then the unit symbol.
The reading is 44 °F
